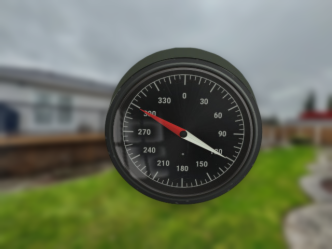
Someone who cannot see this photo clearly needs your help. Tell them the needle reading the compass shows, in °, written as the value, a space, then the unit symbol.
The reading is 300 °
